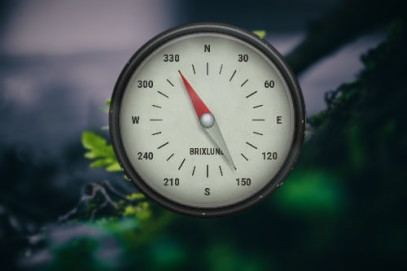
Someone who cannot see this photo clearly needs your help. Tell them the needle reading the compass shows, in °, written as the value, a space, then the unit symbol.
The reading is 330 °
